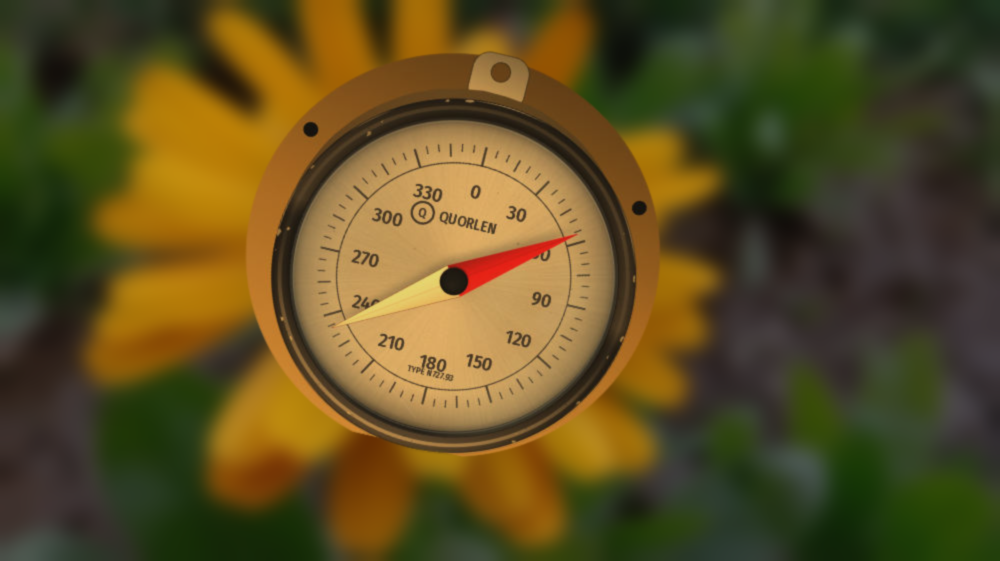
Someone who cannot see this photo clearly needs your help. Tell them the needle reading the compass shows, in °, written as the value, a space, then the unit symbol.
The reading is 55 °
